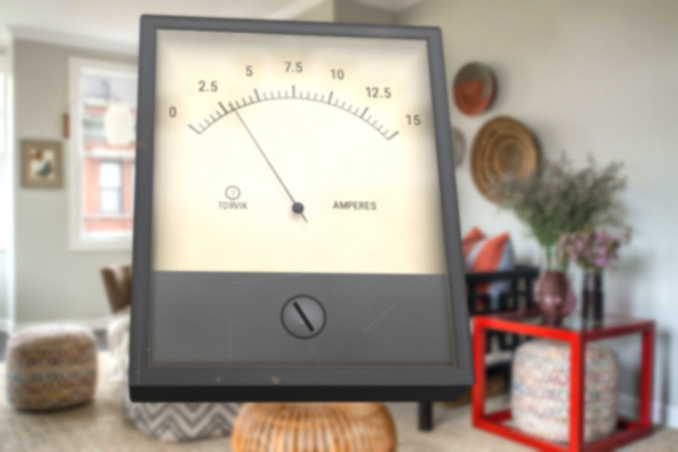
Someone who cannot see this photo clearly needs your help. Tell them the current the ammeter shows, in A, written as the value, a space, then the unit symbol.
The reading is 3 A
